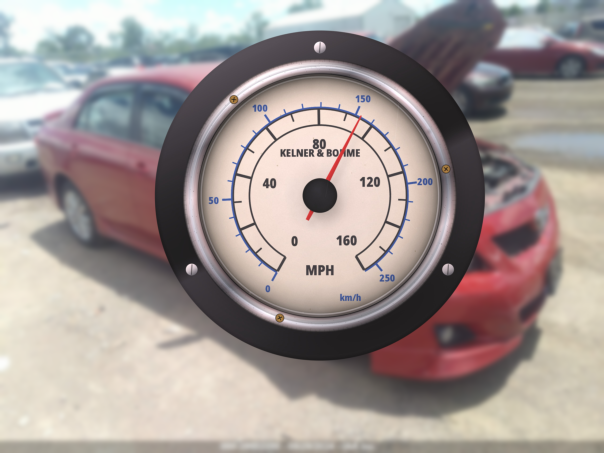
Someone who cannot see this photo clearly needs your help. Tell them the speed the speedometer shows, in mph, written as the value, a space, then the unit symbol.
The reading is 95 mph
